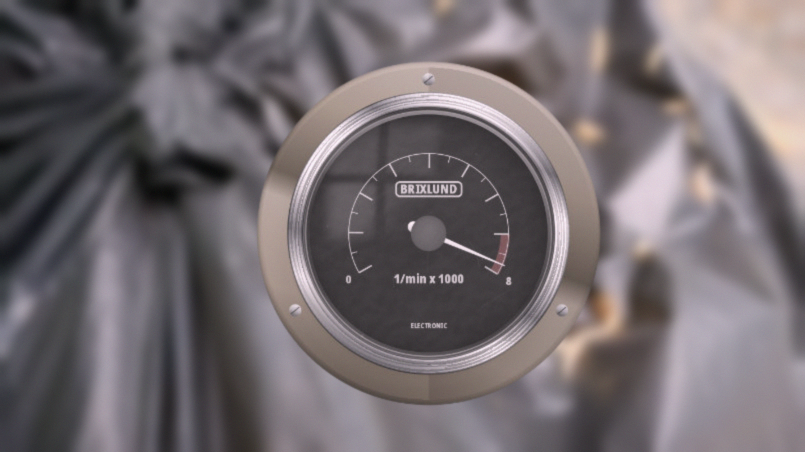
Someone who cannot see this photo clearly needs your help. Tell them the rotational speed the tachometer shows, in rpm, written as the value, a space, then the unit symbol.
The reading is 7750 rpm
